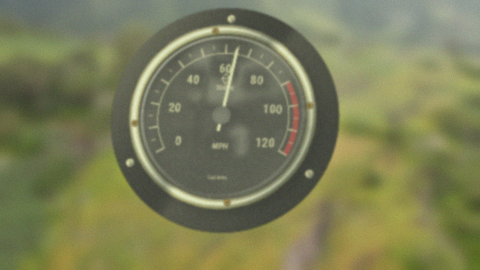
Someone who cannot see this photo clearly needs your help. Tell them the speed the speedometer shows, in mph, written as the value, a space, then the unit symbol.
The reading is 65 mph
